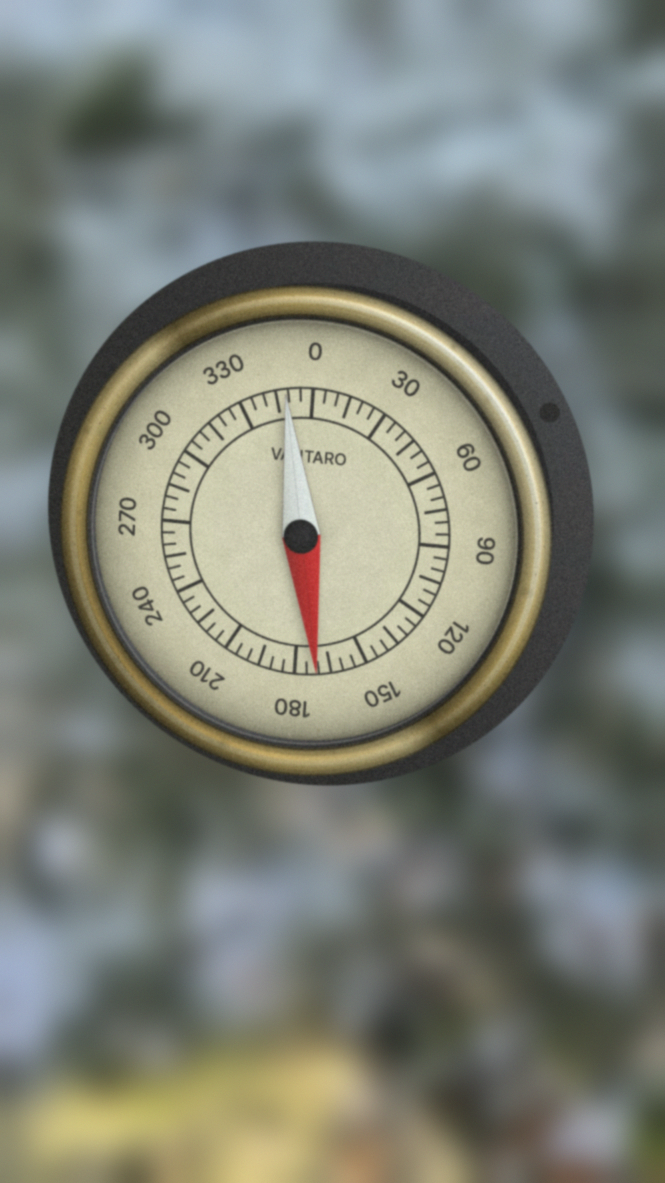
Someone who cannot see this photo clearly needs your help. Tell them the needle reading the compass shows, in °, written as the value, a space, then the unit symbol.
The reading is 170 °
